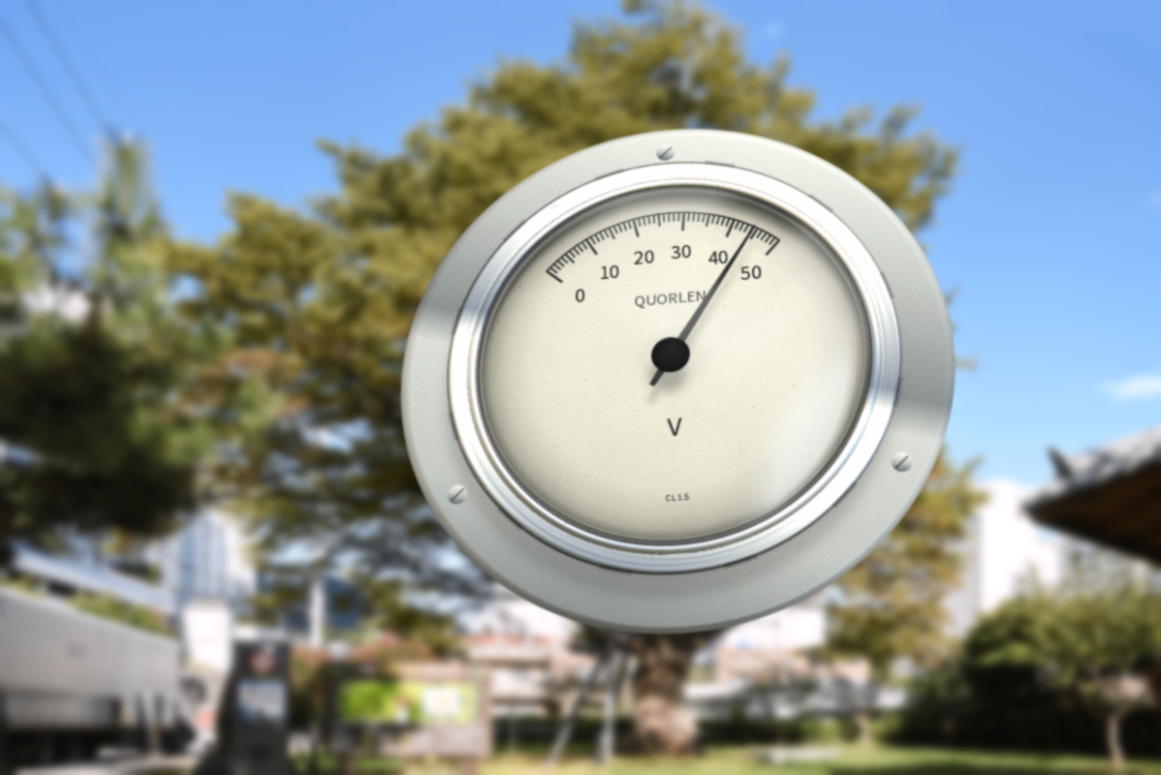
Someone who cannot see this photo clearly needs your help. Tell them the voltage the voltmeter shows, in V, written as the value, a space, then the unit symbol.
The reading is 45 V
